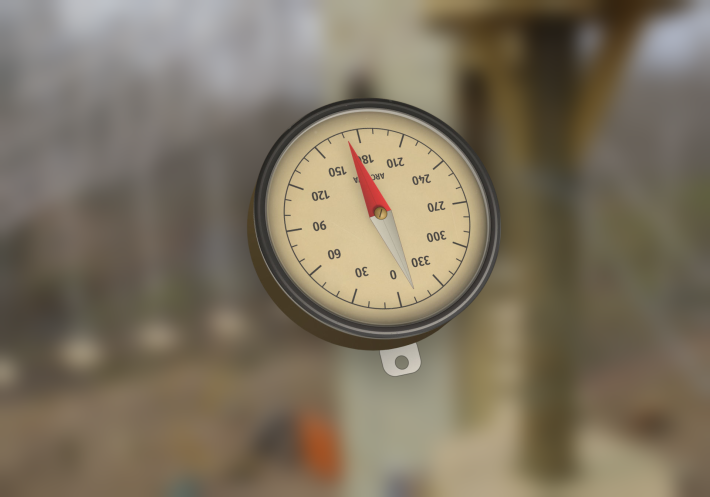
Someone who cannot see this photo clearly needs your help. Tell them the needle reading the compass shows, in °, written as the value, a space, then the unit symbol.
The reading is 170 °
